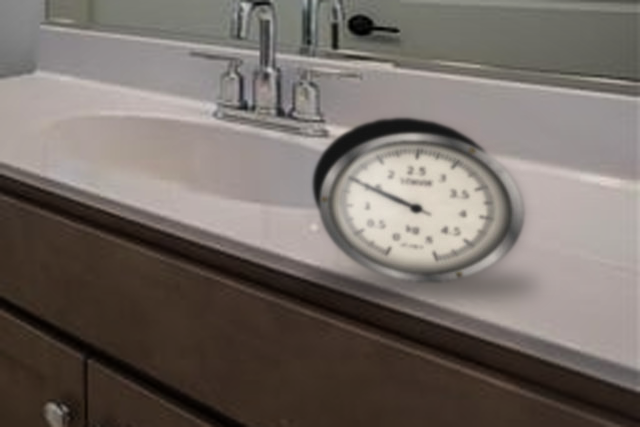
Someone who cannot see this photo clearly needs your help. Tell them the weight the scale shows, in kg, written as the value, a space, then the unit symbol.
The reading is 1.5 kg
